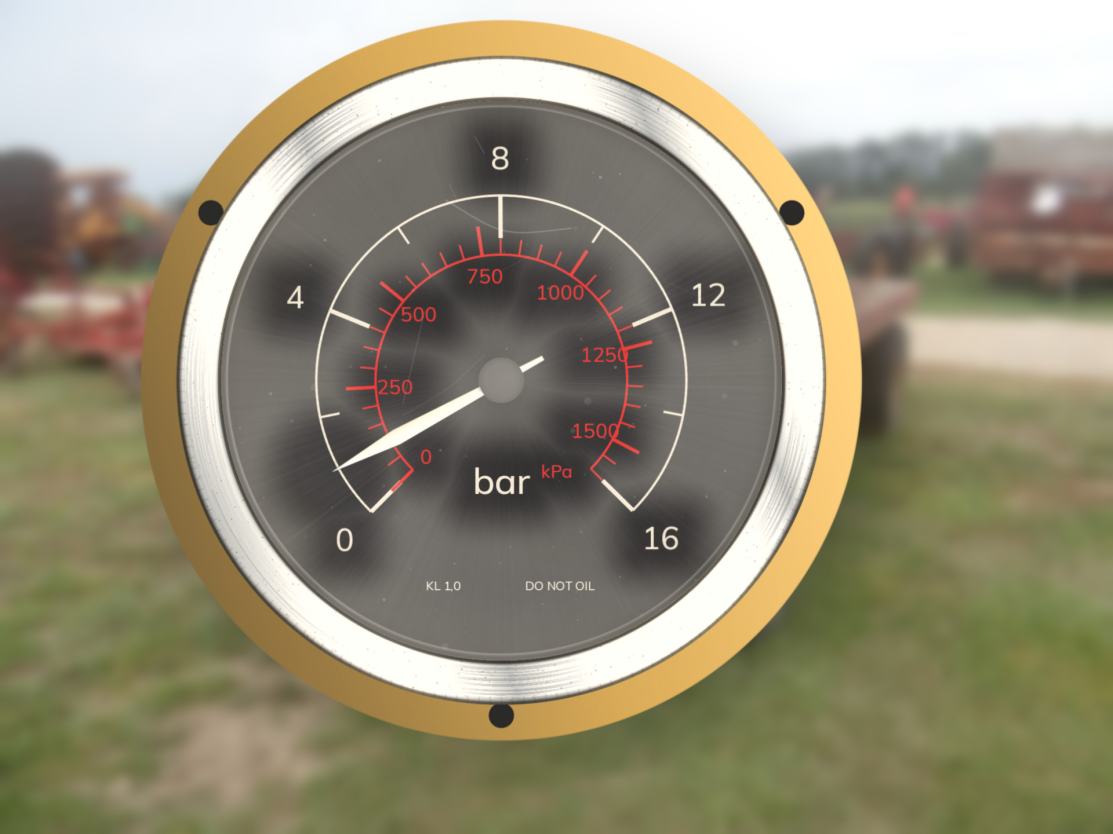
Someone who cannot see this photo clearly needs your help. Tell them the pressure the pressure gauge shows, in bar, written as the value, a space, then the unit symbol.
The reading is 1 bar
